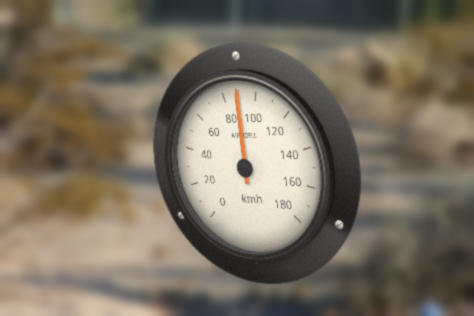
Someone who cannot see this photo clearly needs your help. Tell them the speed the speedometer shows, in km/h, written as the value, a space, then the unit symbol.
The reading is 90 km/h
